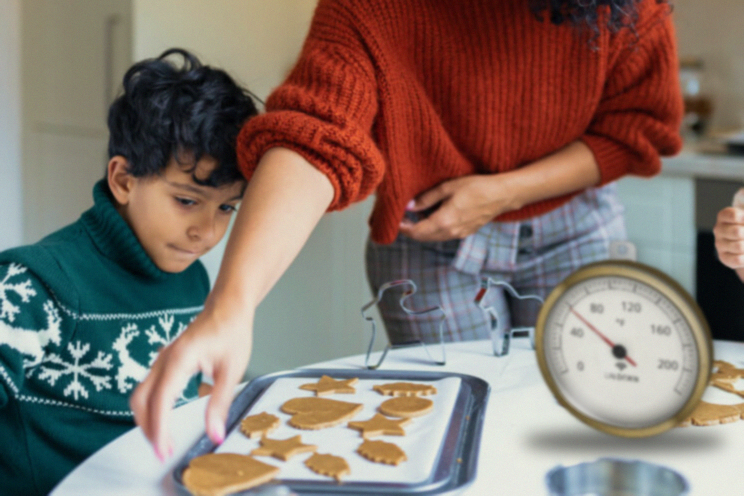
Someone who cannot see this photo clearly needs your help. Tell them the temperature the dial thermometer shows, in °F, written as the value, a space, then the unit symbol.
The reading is 60 °F
